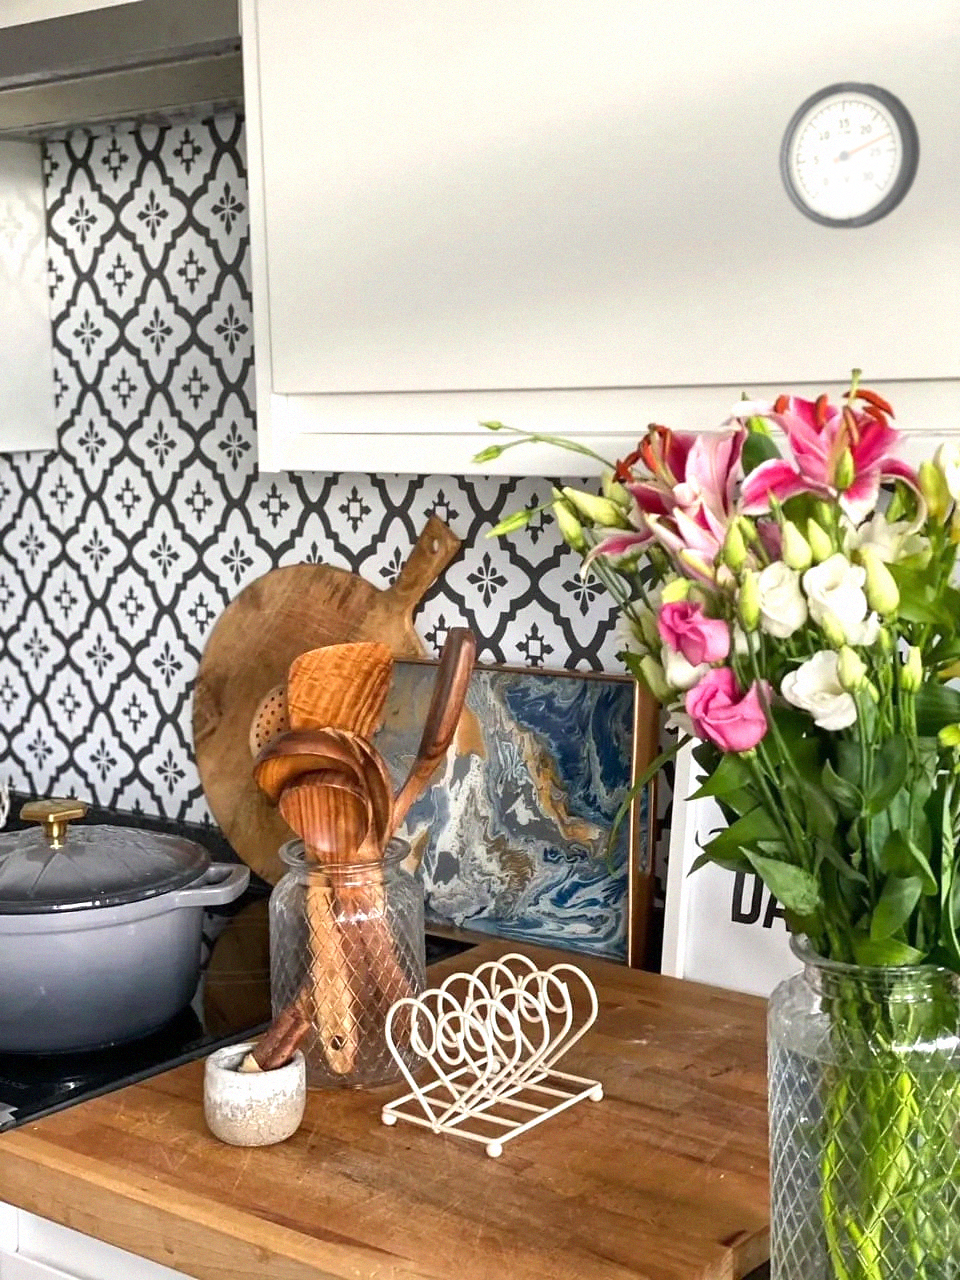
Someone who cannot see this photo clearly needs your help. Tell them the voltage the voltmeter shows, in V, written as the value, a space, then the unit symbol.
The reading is 23 V
